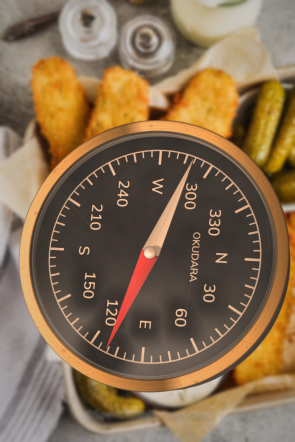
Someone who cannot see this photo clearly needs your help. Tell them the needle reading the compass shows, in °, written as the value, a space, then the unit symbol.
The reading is 110 °
